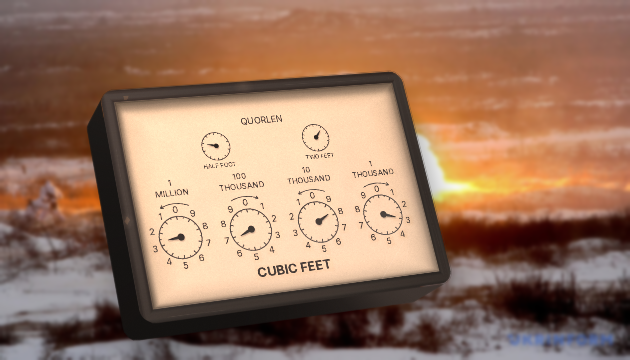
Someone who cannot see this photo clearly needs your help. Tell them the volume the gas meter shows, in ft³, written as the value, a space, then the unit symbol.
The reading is 268300 ft³
